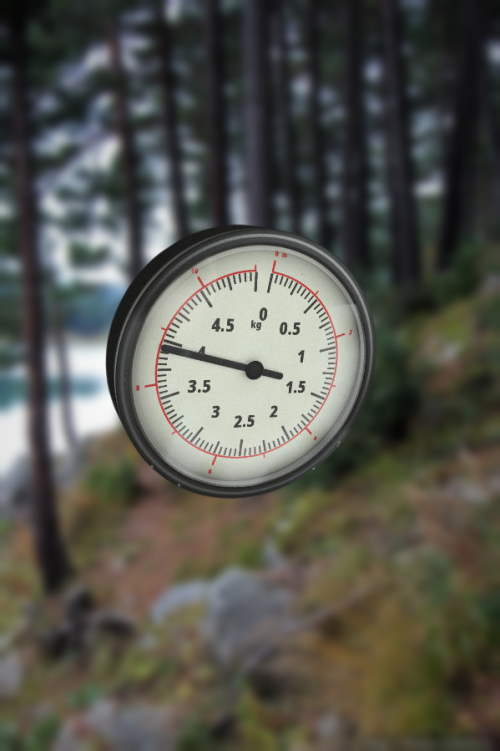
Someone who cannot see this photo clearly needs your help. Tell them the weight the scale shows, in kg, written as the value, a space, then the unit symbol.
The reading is 3.95 kg
